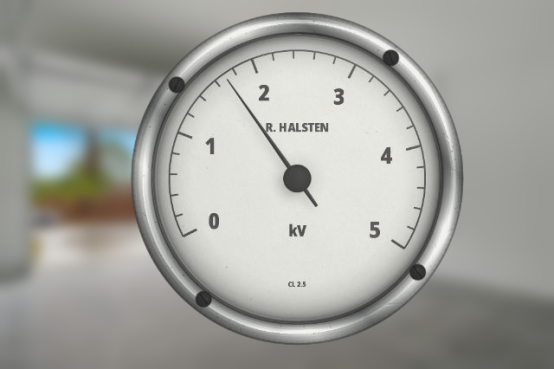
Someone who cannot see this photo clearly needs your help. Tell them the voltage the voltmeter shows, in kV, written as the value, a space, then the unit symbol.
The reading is 1.7 kV
